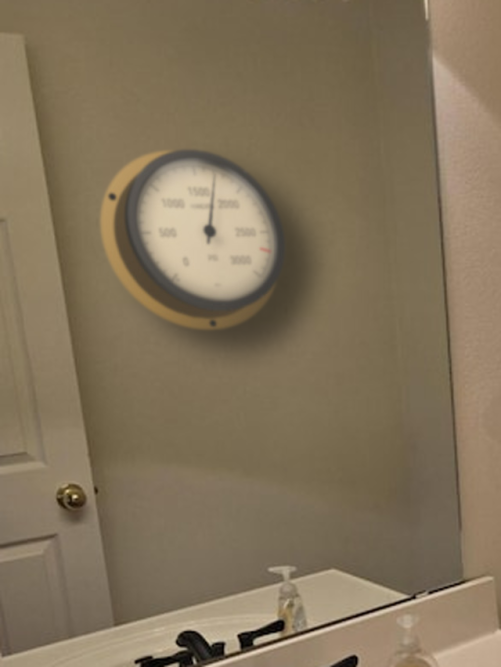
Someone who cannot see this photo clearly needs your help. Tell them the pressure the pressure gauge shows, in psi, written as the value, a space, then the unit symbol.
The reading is 1700 psi
